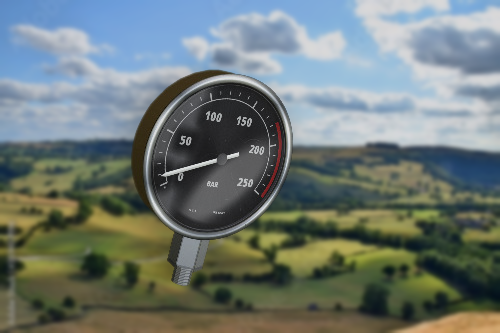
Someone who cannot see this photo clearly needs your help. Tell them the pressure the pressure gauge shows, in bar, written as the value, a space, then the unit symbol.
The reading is 10 bar
